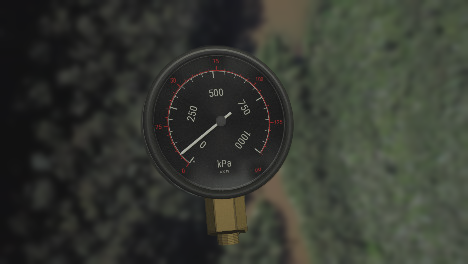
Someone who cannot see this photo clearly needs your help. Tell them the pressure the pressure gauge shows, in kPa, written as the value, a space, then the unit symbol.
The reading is 50 kPa
